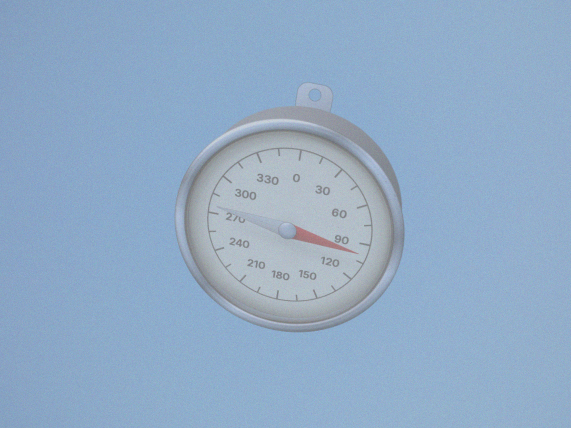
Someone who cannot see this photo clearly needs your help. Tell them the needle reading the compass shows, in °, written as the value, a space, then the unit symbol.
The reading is 97.5 °
